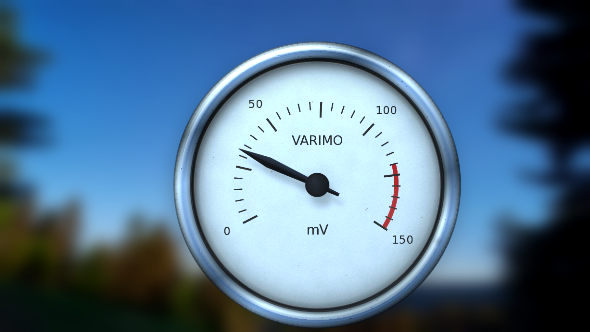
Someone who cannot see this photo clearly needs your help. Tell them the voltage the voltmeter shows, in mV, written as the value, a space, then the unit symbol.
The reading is 32.5 mV
